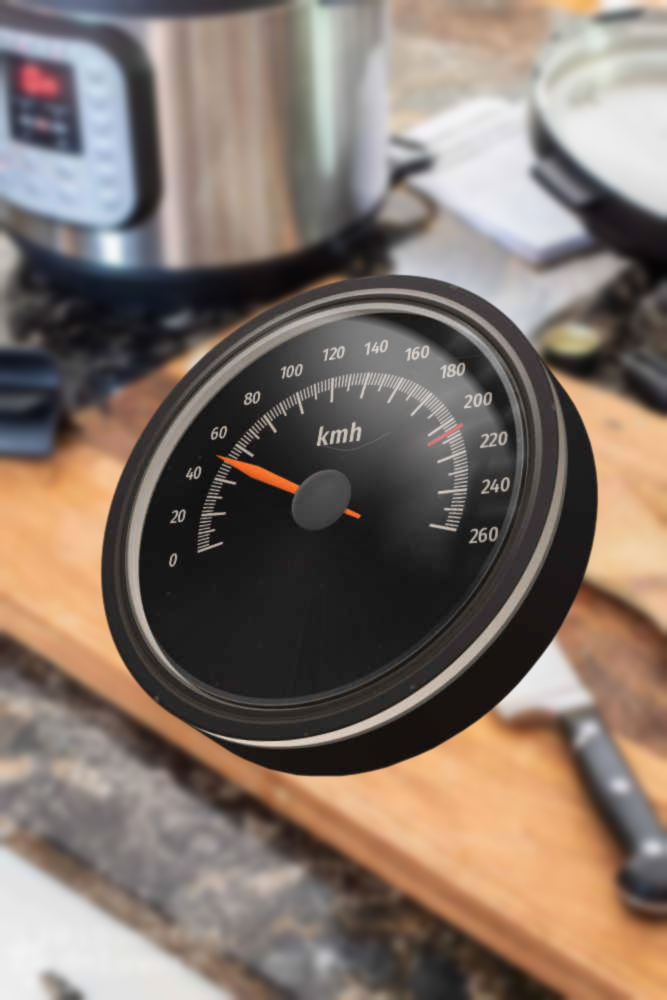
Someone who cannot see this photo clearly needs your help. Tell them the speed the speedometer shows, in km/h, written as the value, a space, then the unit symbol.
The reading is 50 km/h
